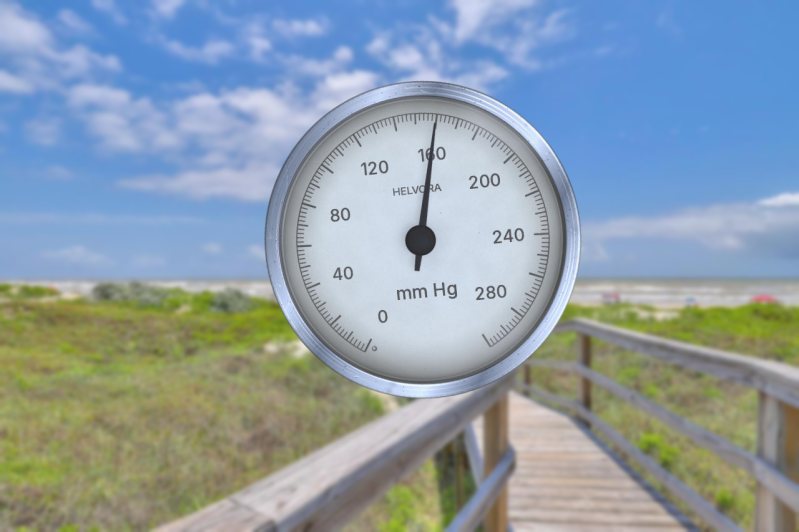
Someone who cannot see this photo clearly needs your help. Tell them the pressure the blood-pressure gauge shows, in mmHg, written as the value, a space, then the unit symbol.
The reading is 160 mmHg
